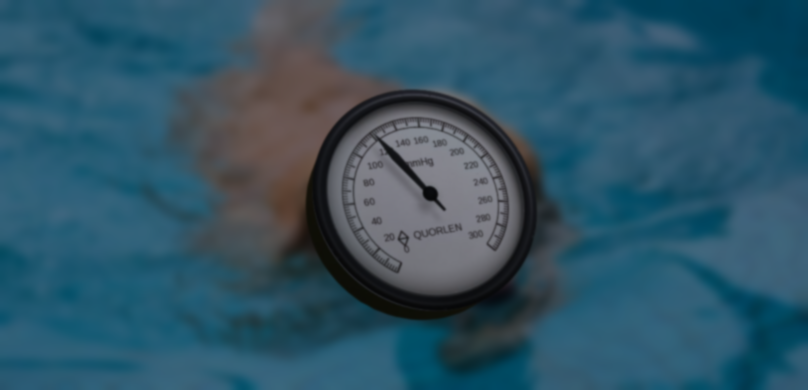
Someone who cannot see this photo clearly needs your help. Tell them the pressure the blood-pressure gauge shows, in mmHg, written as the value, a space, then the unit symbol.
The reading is 120 mmHg
